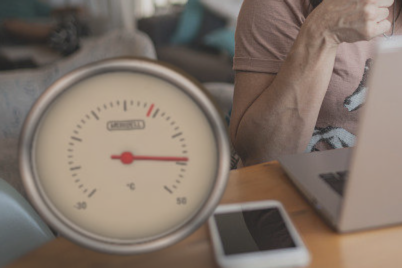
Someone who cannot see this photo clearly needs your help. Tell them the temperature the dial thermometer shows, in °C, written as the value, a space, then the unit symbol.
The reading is 38 °C
